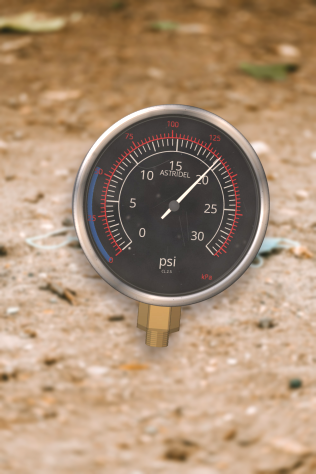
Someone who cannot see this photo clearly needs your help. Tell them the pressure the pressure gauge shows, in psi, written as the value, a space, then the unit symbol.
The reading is 19.5 psi
